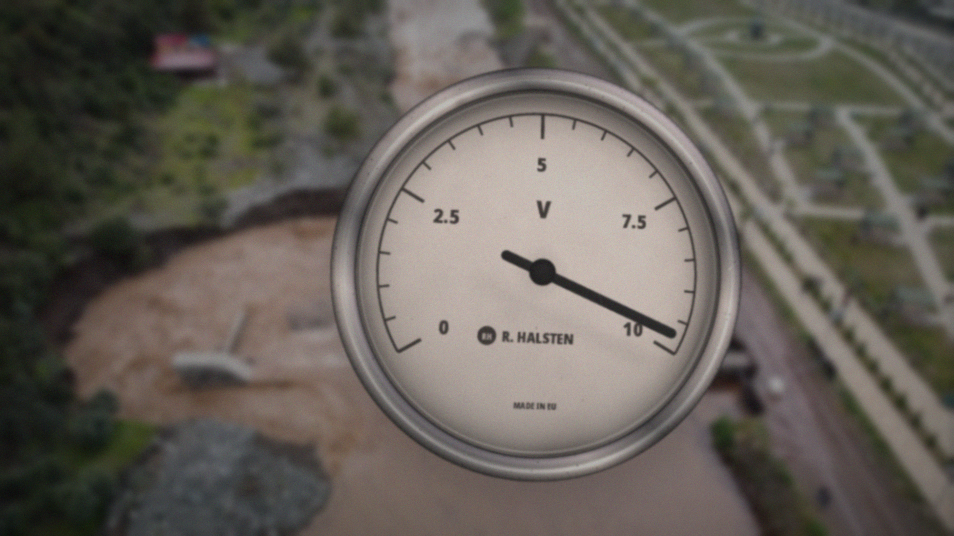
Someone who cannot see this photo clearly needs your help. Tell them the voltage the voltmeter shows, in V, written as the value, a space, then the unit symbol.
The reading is 9.75 V
